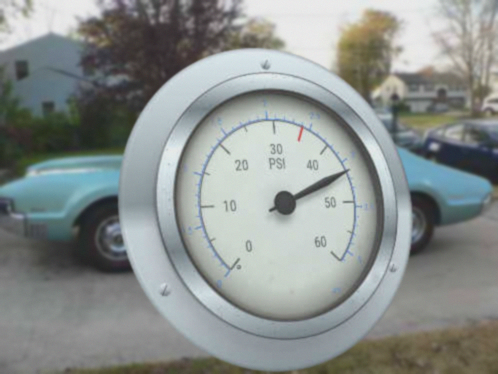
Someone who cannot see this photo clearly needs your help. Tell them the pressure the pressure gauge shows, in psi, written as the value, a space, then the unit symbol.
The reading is 45 psi
